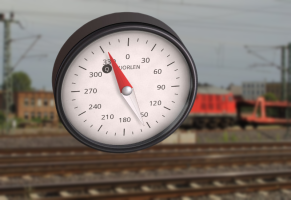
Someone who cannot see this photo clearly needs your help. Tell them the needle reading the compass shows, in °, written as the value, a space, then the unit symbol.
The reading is 335 °
